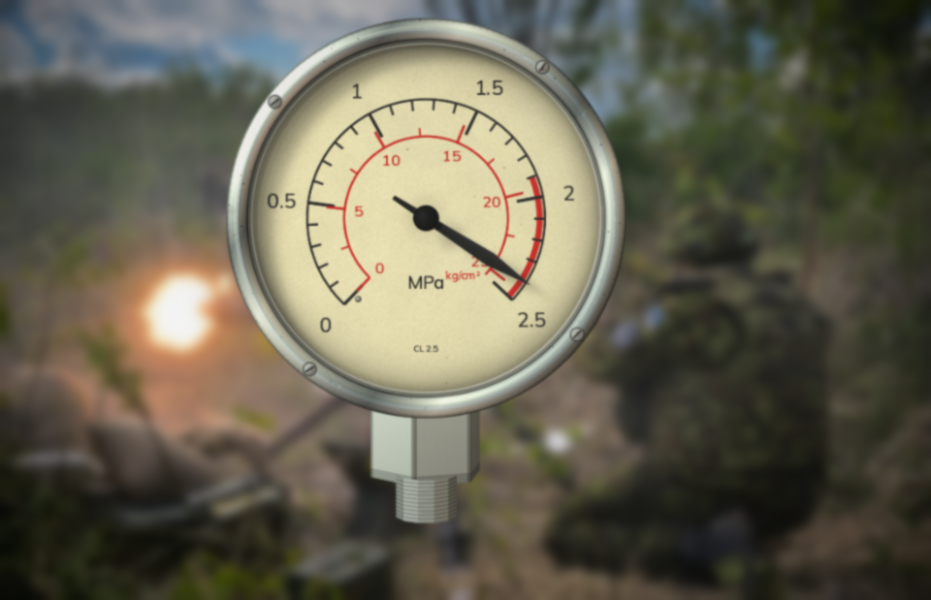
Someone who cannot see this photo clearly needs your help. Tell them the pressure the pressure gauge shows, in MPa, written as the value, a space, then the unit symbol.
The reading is 2.4 MPa
